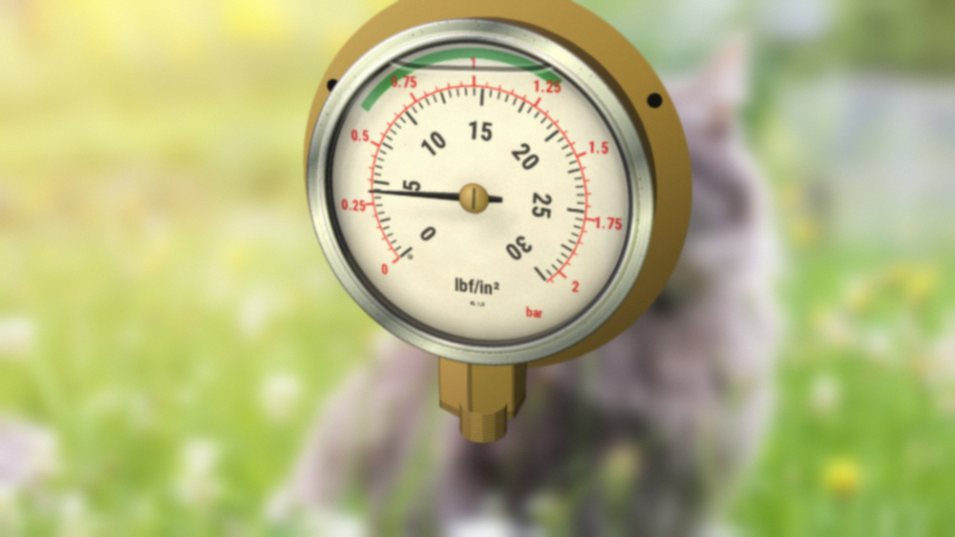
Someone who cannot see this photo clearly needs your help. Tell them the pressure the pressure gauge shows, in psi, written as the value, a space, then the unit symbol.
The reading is 4.5 psi
